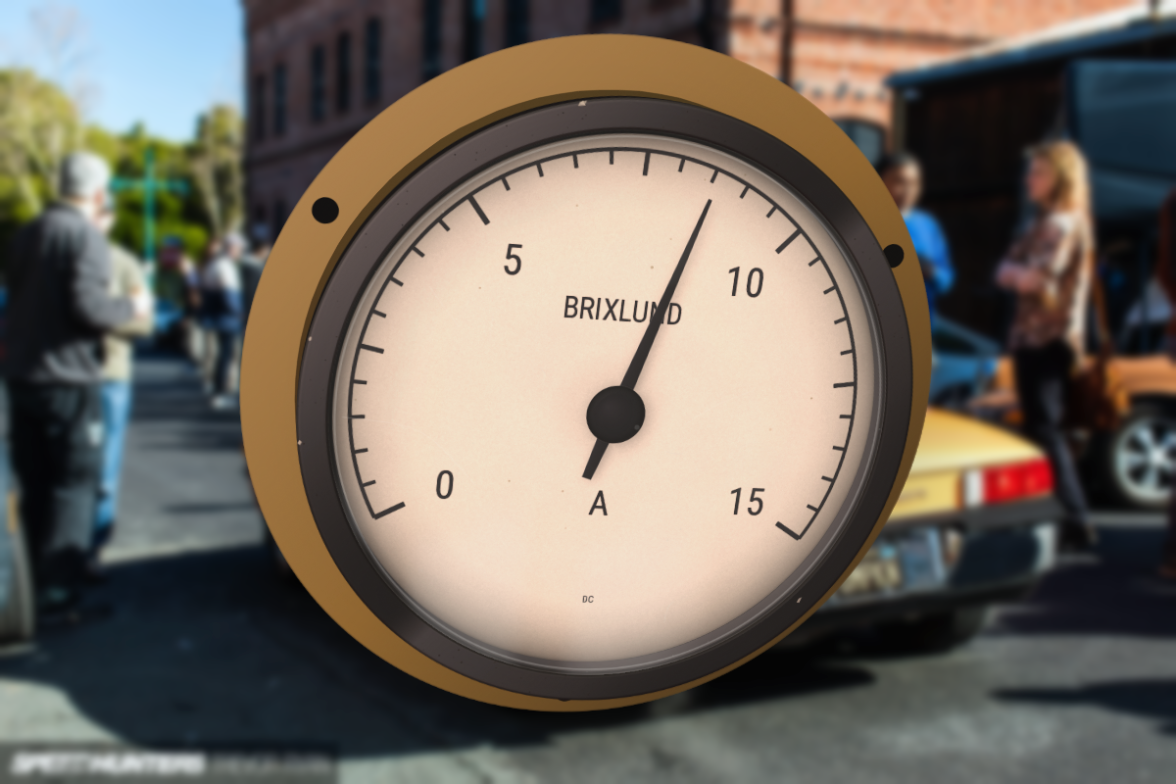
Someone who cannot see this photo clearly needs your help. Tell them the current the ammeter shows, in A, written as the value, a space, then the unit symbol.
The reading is 8.5 A
